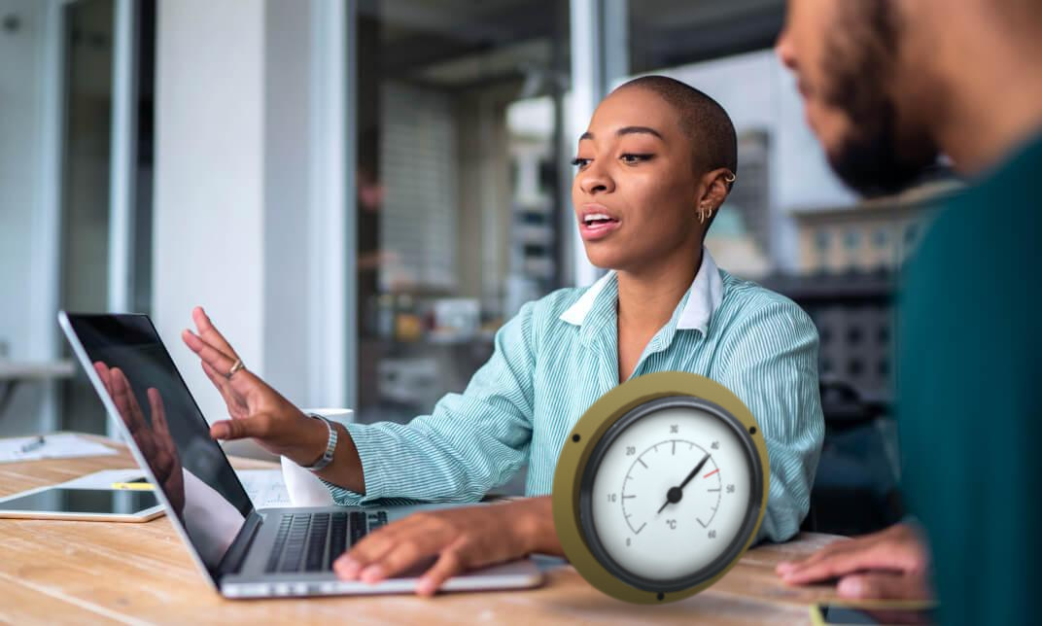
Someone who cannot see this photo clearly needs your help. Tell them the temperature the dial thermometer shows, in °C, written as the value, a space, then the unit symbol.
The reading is 40 °C
